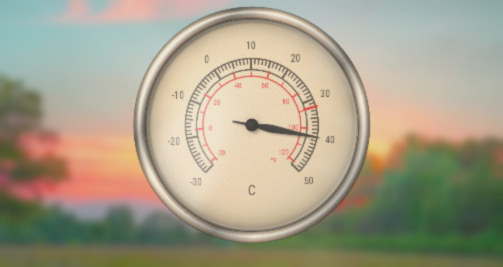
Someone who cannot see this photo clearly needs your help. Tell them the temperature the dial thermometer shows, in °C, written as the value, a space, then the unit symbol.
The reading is 40 °C
